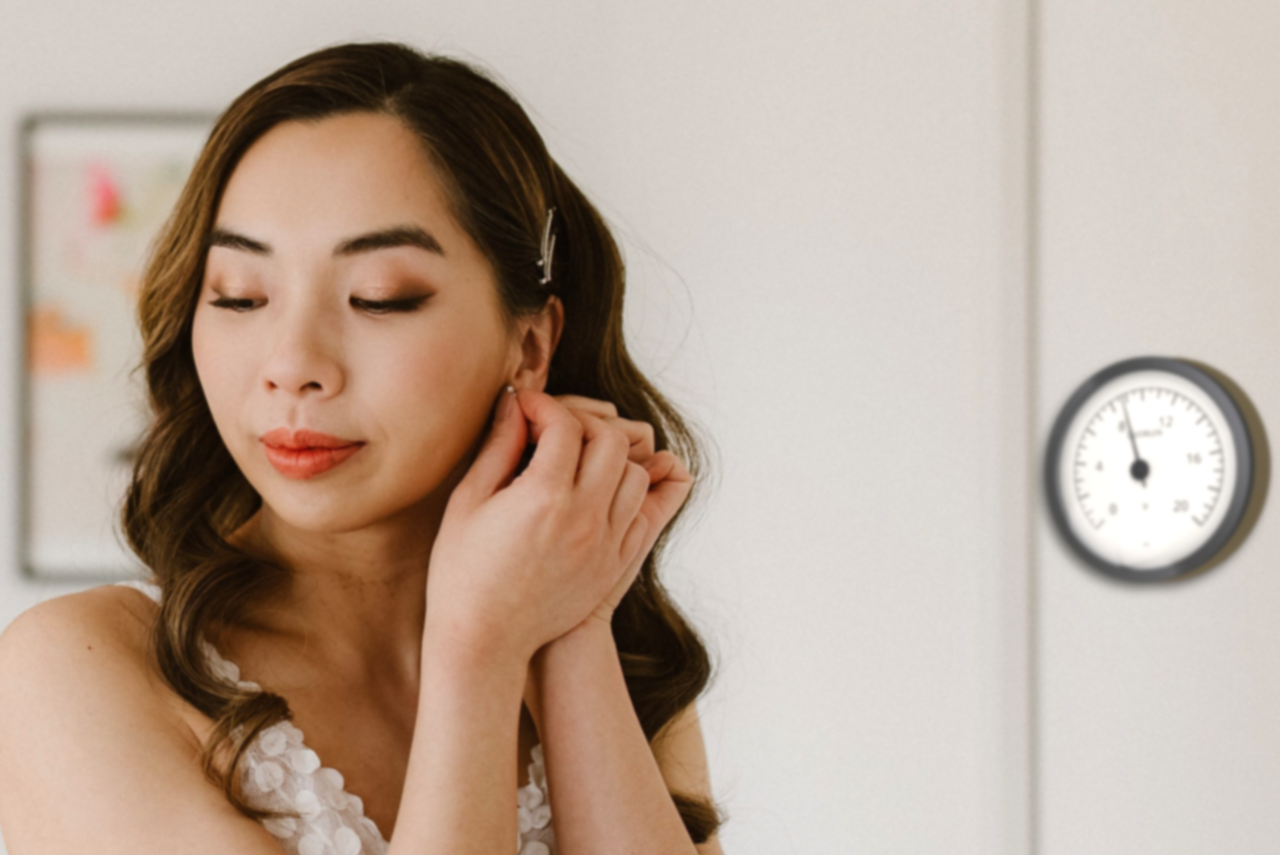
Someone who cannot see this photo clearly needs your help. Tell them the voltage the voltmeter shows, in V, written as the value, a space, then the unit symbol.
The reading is 9 V
